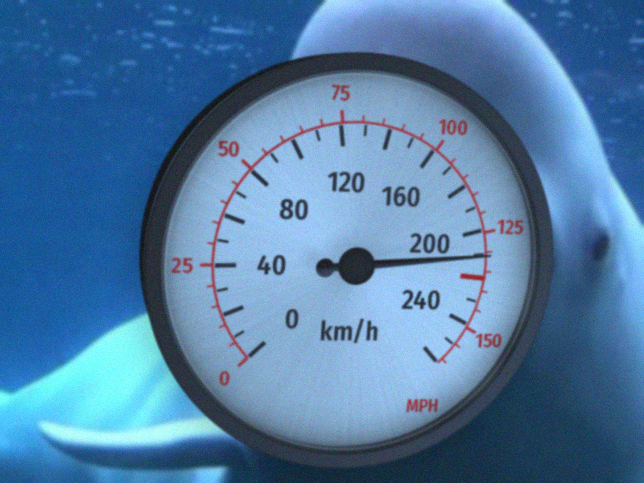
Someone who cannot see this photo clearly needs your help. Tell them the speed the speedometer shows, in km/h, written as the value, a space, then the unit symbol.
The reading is 210 km/h
